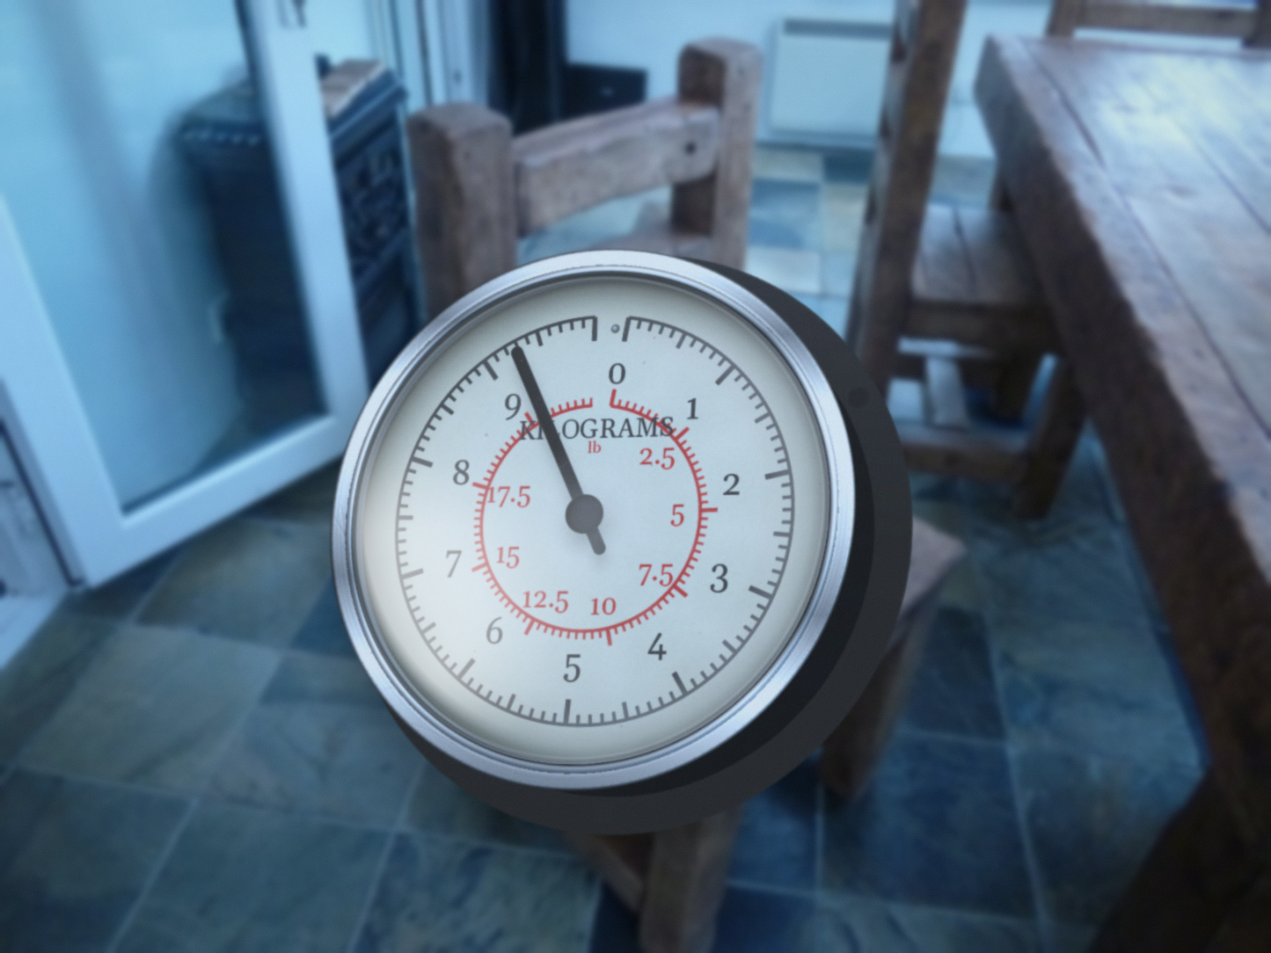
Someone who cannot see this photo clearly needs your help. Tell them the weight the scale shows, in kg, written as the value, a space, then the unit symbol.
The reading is 9.3 kg
